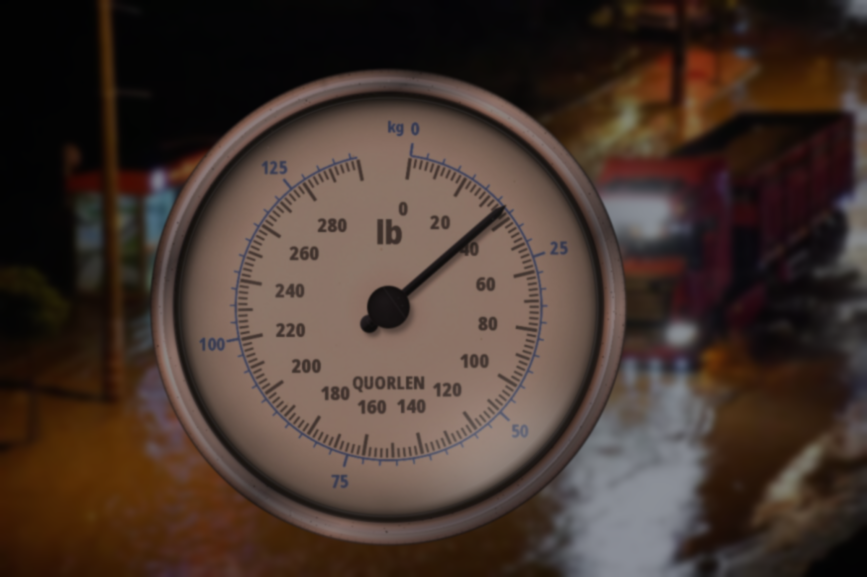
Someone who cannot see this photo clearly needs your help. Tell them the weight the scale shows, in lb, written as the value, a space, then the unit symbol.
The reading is 36 lb
